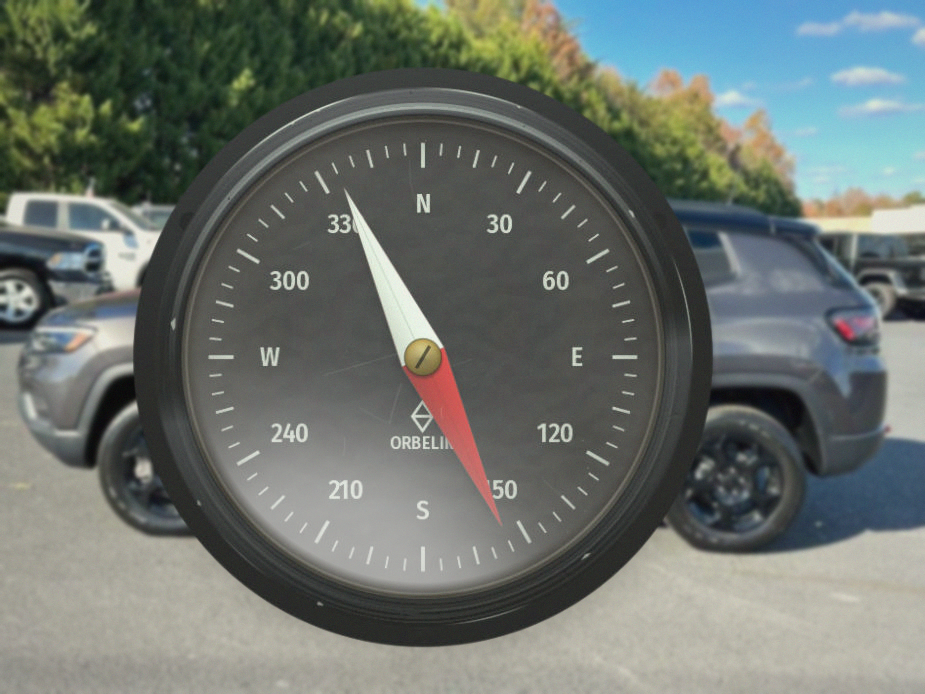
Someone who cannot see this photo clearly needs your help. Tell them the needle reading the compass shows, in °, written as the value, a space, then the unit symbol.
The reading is 155 °
